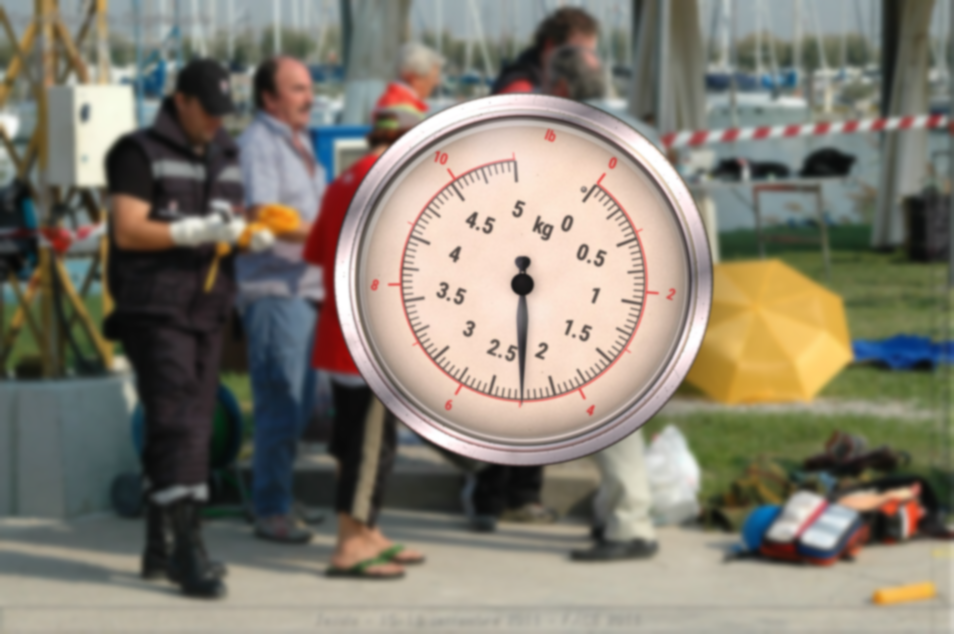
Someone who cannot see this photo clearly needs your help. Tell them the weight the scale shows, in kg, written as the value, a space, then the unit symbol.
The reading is 2.25 kg
